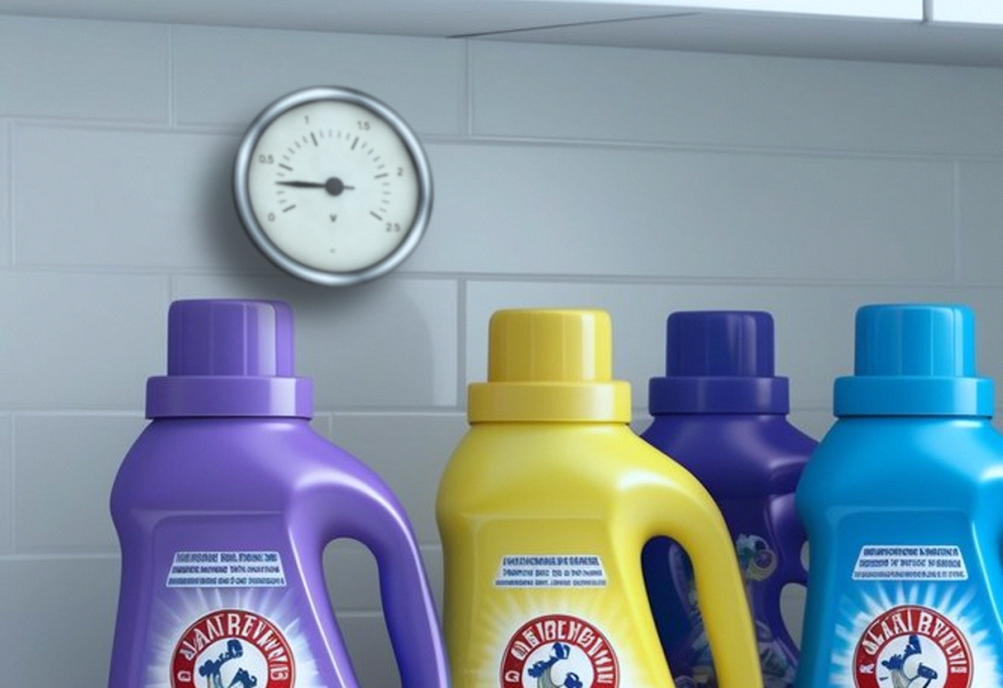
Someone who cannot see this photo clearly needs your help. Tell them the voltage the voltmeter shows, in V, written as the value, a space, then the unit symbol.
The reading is 0.3 V
